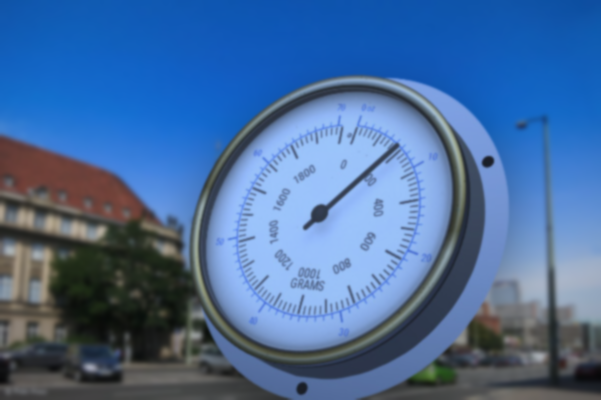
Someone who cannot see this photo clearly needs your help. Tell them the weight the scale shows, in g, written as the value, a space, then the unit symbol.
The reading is 200 g
